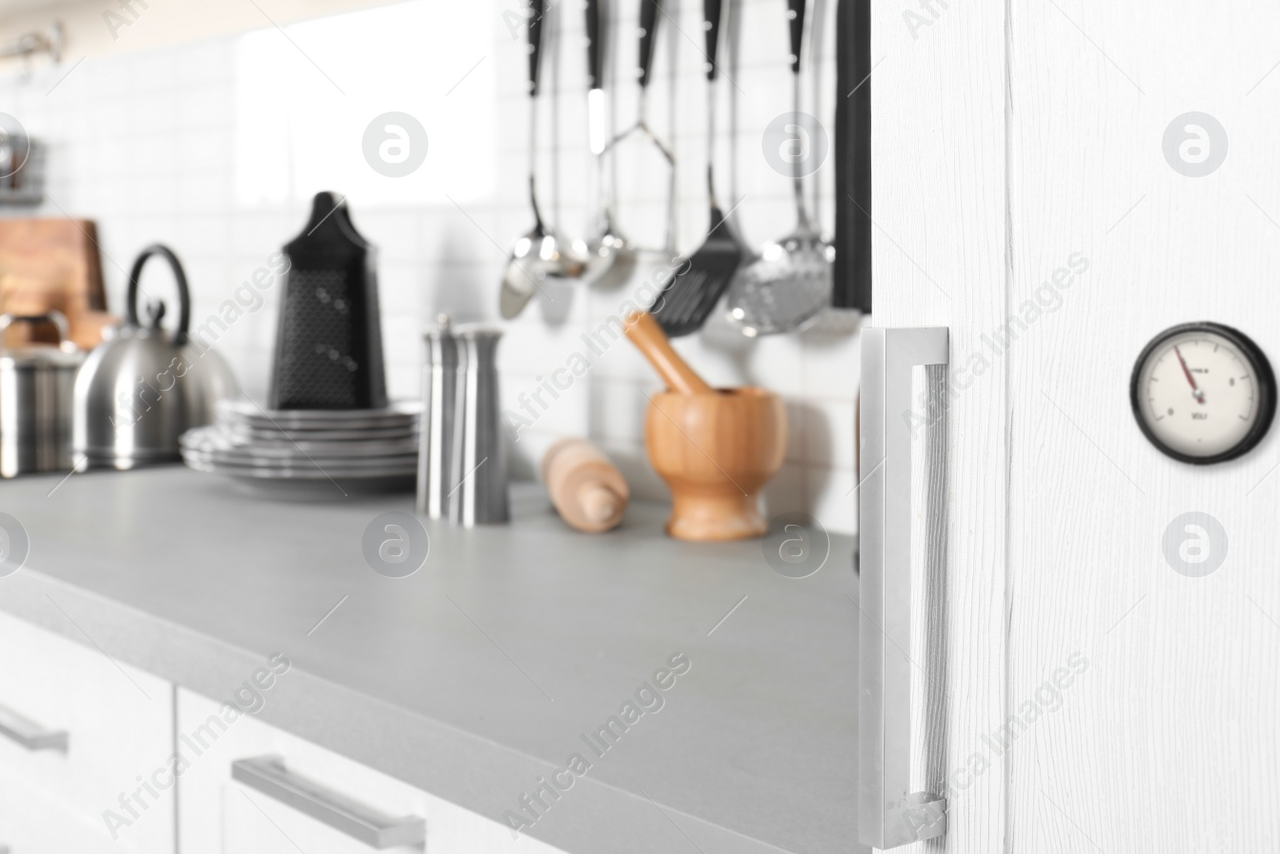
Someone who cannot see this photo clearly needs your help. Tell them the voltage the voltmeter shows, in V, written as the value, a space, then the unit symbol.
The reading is 4 V
